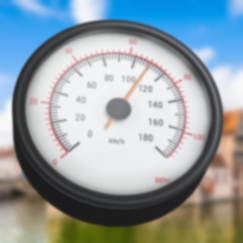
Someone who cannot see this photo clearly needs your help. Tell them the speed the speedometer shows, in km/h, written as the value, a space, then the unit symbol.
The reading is 110 km/h
